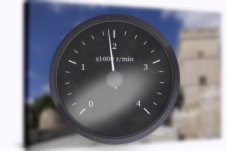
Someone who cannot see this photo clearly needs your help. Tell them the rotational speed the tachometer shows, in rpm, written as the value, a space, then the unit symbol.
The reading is 1900 rpm
